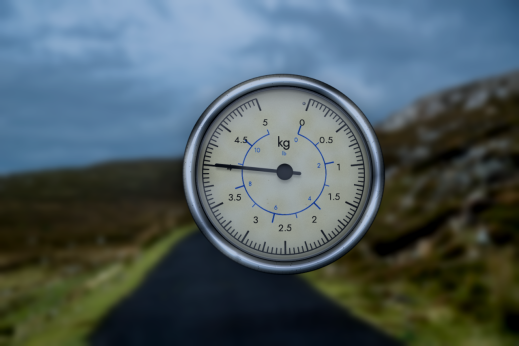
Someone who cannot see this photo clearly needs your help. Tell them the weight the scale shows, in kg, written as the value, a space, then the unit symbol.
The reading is 4 kg
